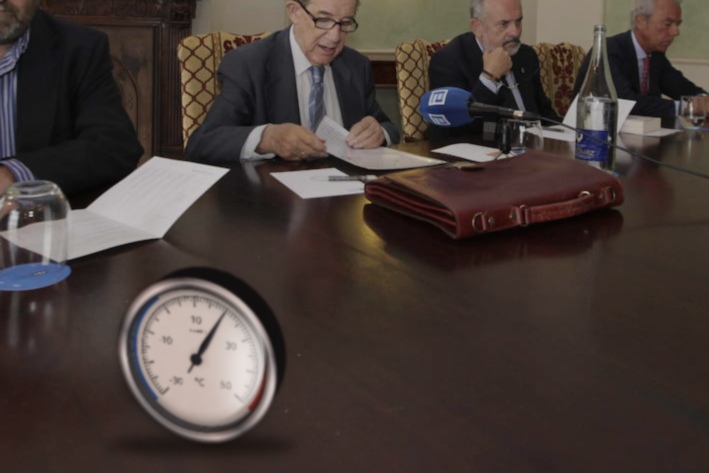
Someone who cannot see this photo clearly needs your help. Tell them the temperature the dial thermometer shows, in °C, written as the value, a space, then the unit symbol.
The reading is 20 °C
